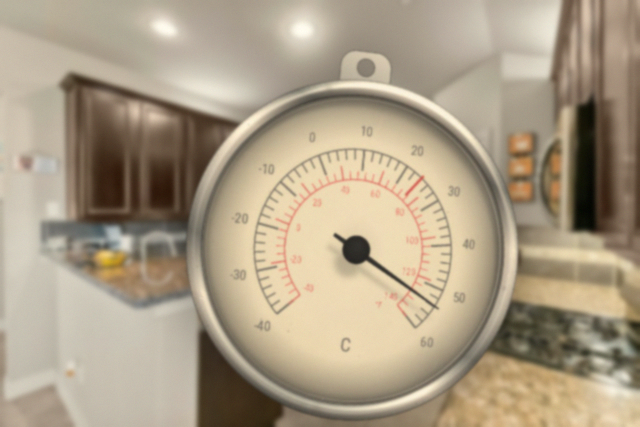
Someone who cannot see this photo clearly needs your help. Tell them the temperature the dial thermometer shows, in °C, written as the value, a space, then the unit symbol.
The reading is 54 °C
